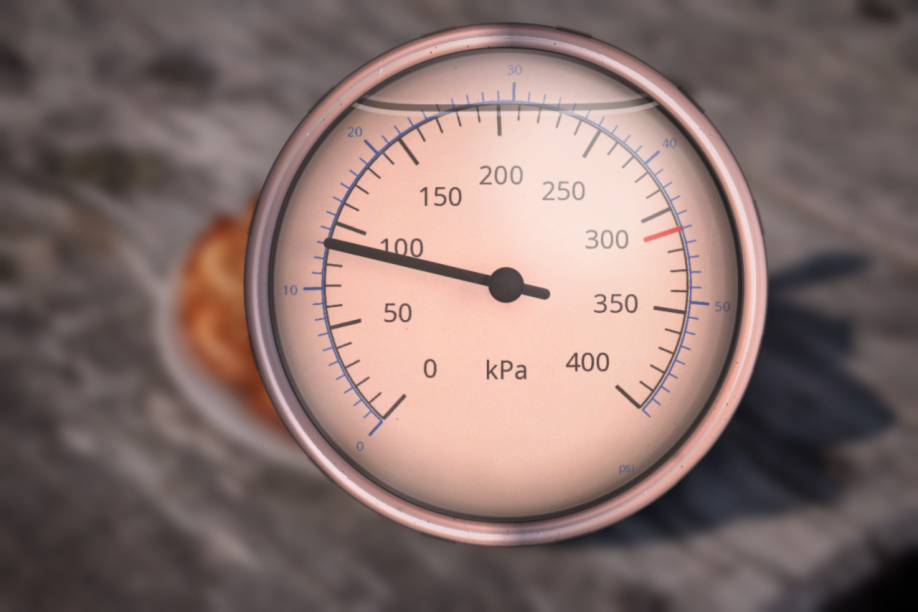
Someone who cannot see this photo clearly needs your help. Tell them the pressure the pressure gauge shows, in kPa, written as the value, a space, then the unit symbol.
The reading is 90 kPa
